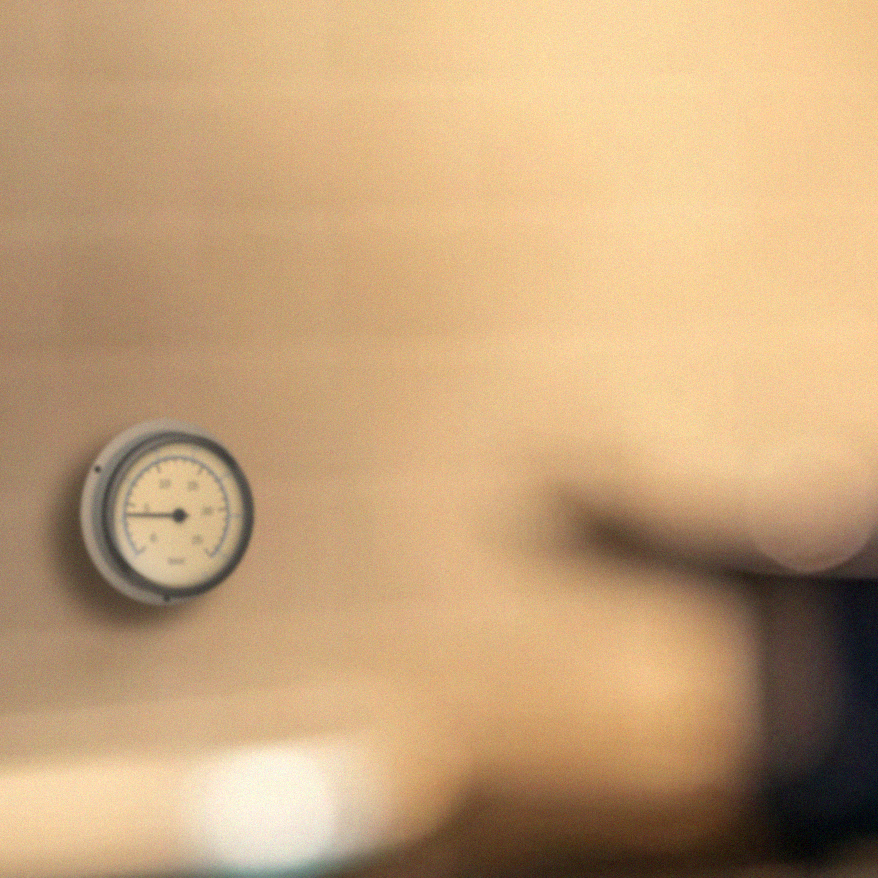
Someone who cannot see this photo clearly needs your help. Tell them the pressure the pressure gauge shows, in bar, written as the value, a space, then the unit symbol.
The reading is 4 bar
